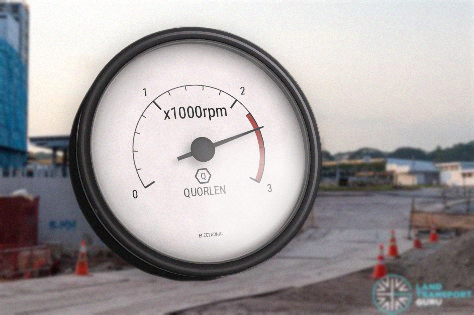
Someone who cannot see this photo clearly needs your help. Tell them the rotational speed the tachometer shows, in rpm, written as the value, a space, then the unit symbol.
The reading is 2400 rpm
